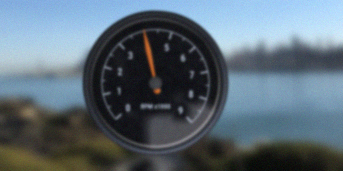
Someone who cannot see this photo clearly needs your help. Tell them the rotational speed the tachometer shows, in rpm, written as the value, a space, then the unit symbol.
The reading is 4000 rpm
